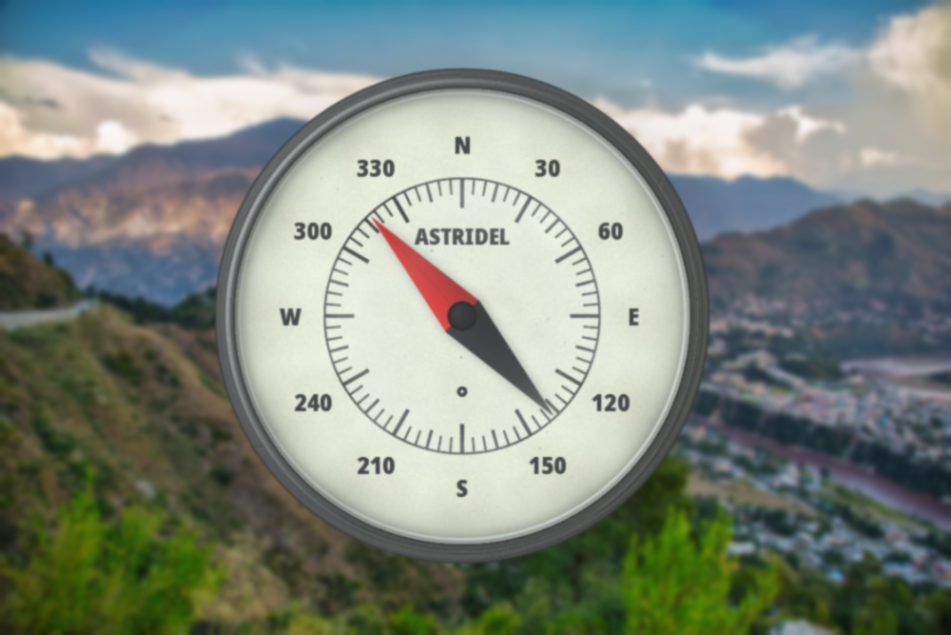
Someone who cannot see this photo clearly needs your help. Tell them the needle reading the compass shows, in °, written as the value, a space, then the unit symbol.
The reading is 317.5 °
